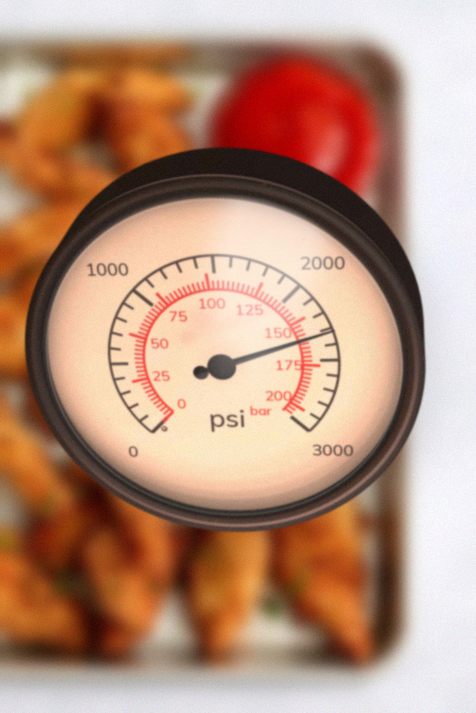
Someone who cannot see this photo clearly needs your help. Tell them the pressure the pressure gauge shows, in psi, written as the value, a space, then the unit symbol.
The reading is 2300 psi
